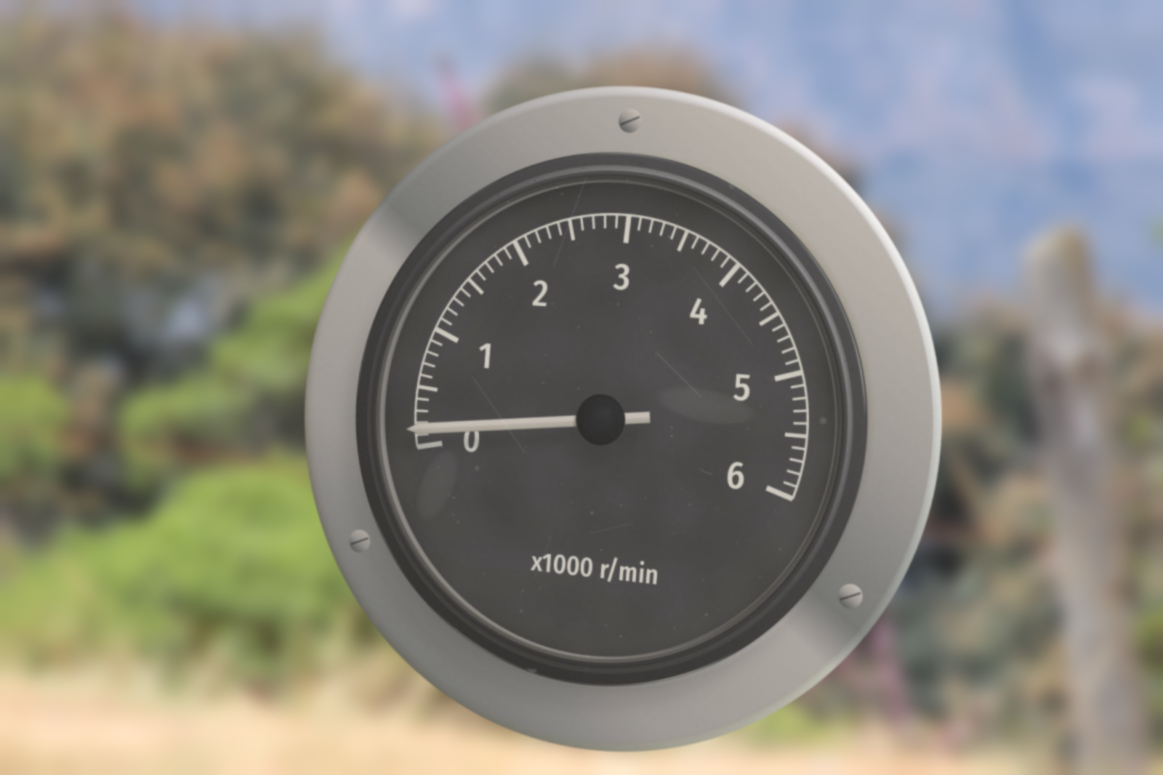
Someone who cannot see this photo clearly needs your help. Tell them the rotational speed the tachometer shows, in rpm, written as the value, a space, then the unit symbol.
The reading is 150 rpm
